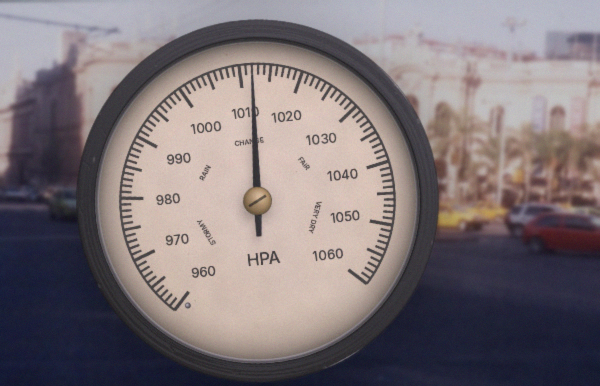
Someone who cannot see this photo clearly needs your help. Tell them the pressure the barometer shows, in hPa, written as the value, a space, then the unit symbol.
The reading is 1012 hPa
